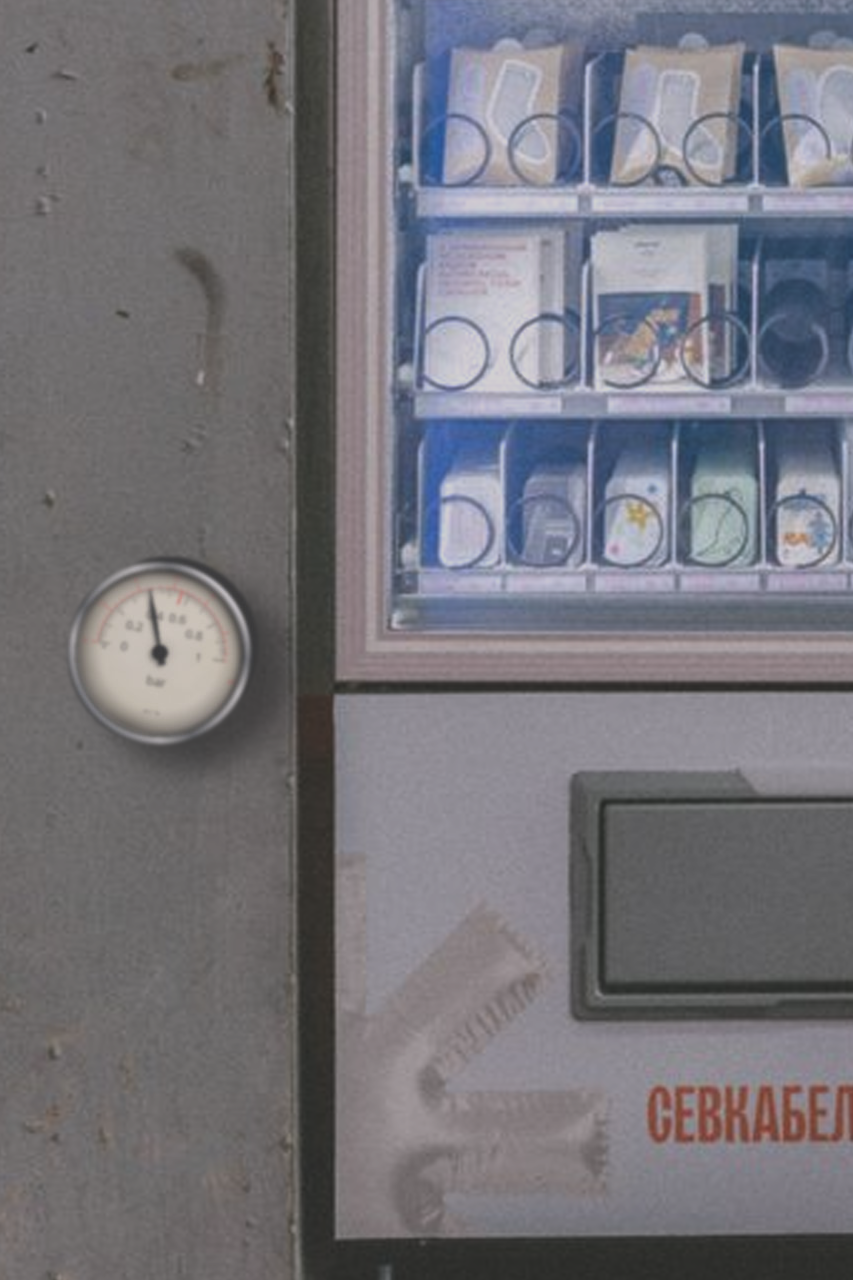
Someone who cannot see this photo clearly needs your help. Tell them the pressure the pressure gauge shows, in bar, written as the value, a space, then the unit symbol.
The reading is 0.4 bar
